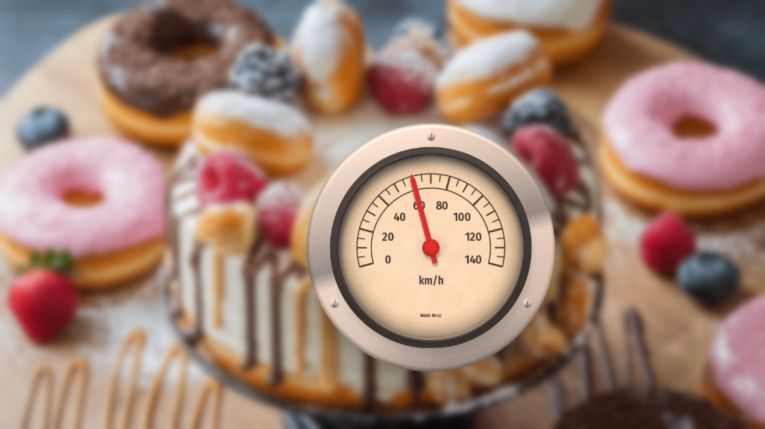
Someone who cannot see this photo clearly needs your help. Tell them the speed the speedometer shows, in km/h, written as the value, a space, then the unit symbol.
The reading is 60 km/h
